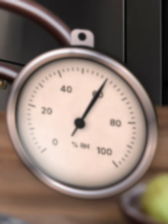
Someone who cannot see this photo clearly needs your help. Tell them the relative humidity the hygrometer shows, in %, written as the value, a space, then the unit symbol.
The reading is 60 %
